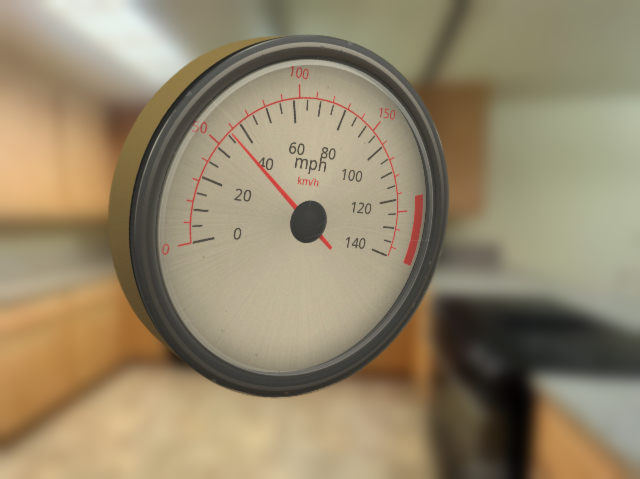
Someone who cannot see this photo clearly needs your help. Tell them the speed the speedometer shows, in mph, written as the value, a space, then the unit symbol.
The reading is 35 mph
